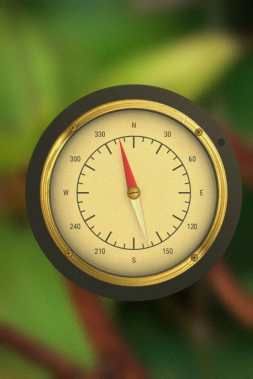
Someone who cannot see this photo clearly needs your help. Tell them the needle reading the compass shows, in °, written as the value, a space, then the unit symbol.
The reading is 345 °
